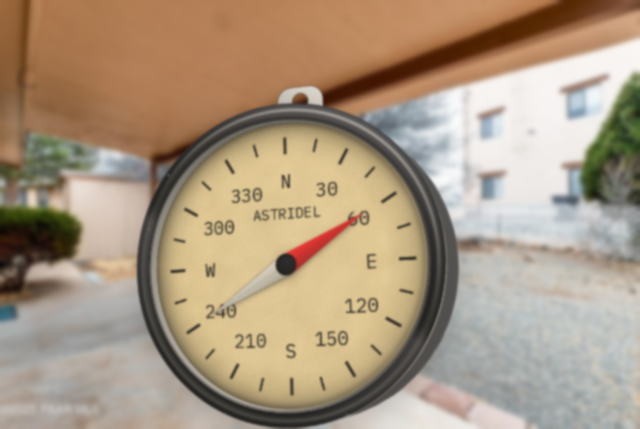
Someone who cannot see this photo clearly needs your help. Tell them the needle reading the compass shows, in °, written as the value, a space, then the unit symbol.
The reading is 60 °
